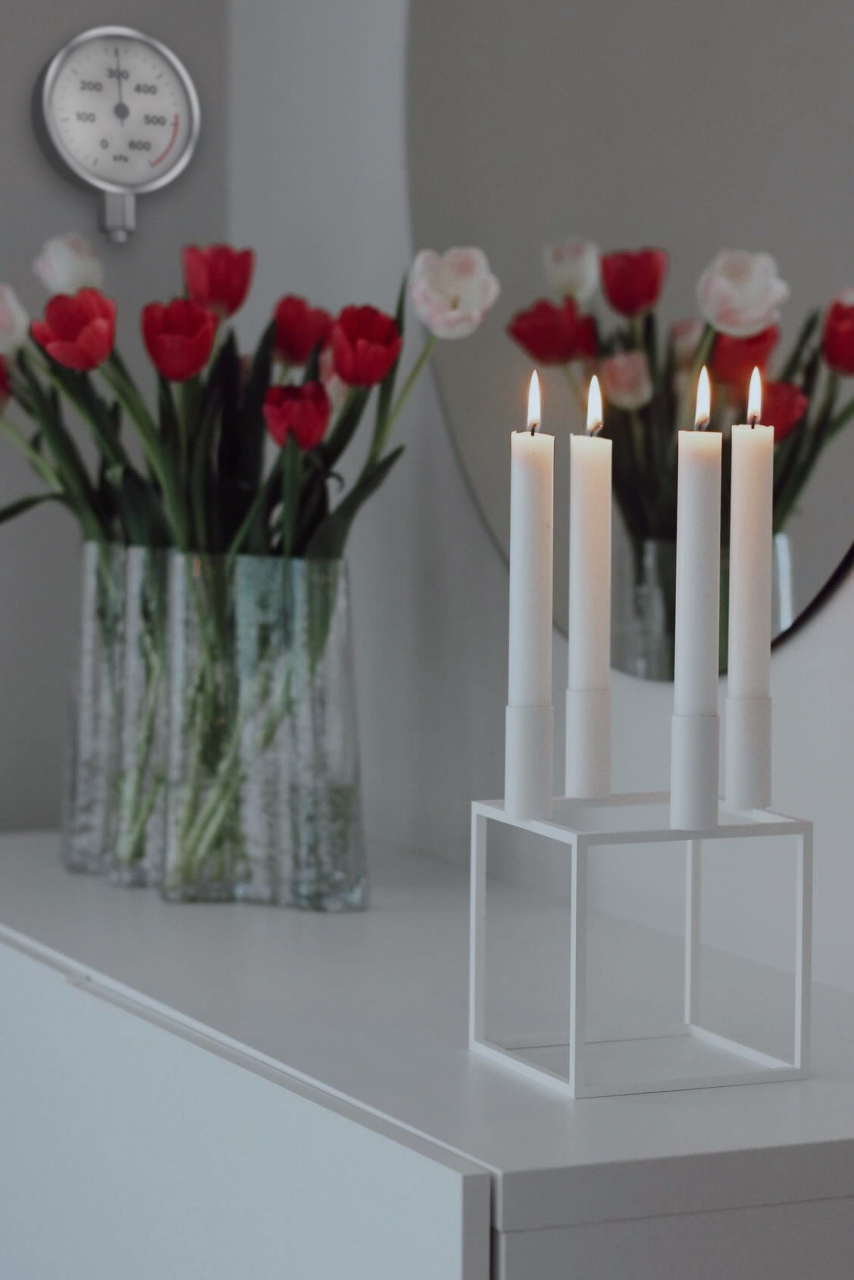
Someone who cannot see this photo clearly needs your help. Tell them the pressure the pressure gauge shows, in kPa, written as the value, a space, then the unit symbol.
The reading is 300 kPa
